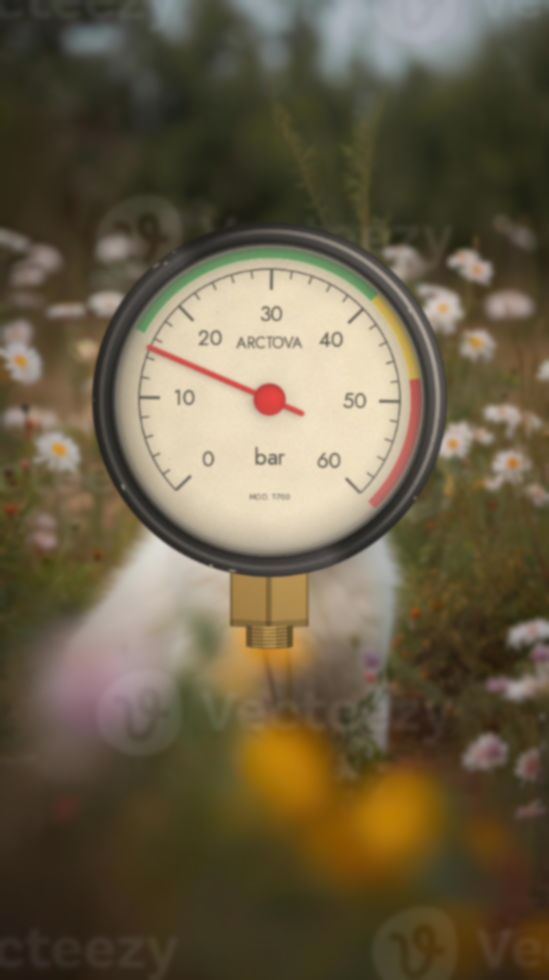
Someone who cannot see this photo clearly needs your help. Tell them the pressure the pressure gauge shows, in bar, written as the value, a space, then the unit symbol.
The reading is 15 bar
